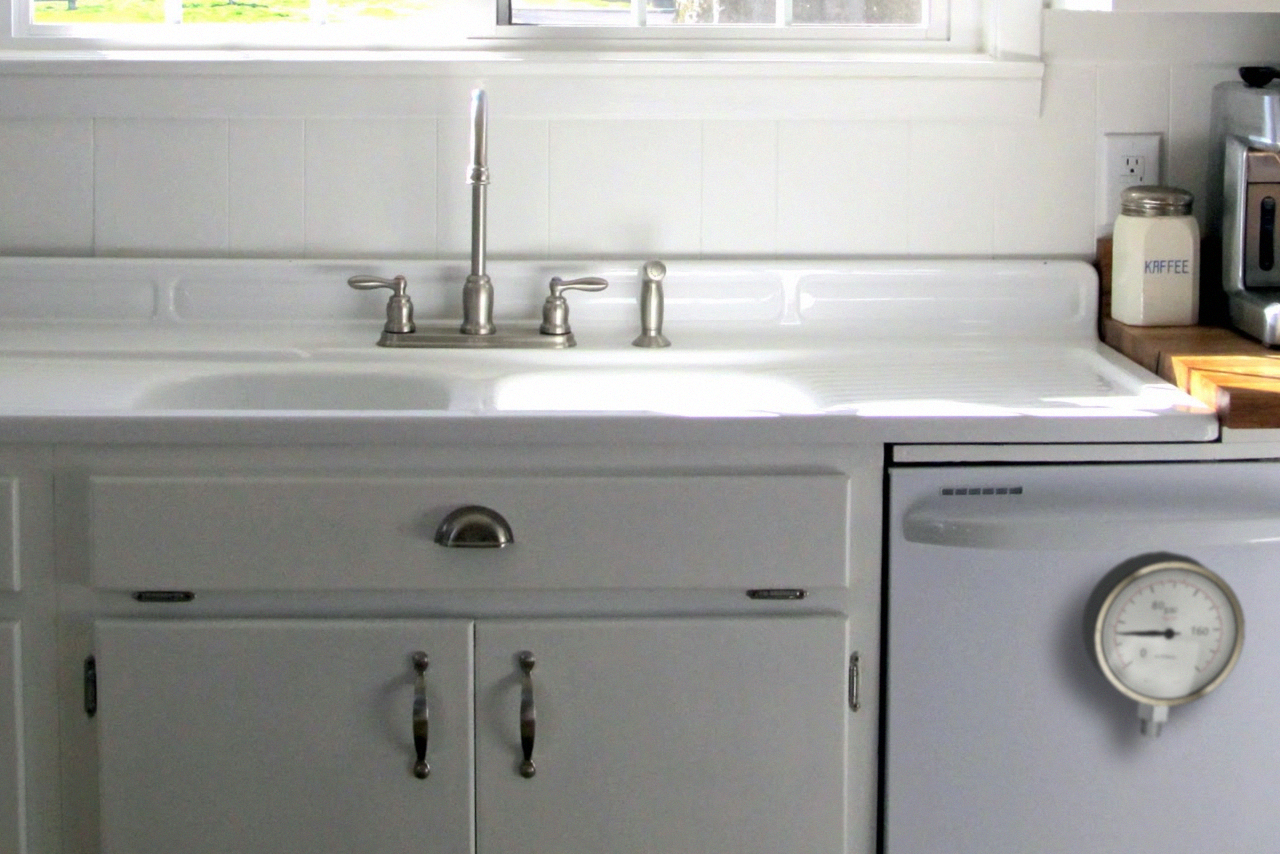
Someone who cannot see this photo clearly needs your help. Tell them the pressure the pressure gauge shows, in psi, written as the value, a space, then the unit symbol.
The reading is 30 psi
